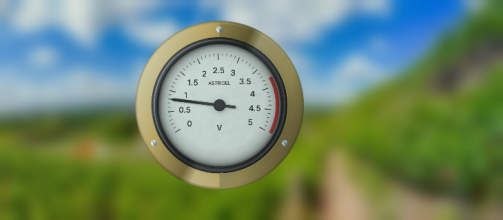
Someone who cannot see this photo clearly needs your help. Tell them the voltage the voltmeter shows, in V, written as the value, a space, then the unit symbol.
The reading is 0.8 V
